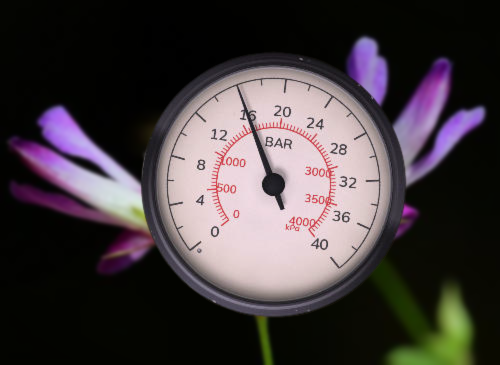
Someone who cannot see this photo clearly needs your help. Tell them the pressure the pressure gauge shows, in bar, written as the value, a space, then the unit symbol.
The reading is 16 bar
